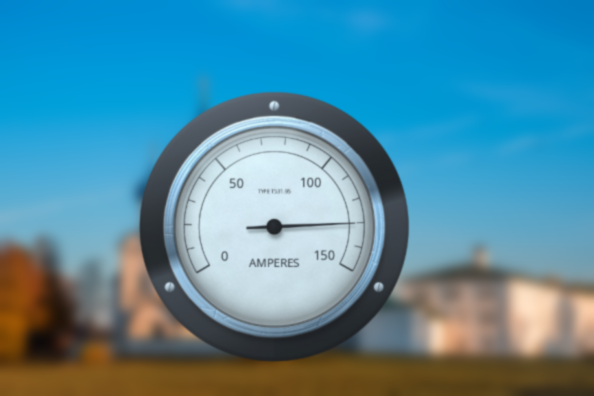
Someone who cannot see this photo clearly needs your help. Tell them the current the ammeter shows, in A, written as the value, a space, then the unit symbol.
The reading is 130 A
